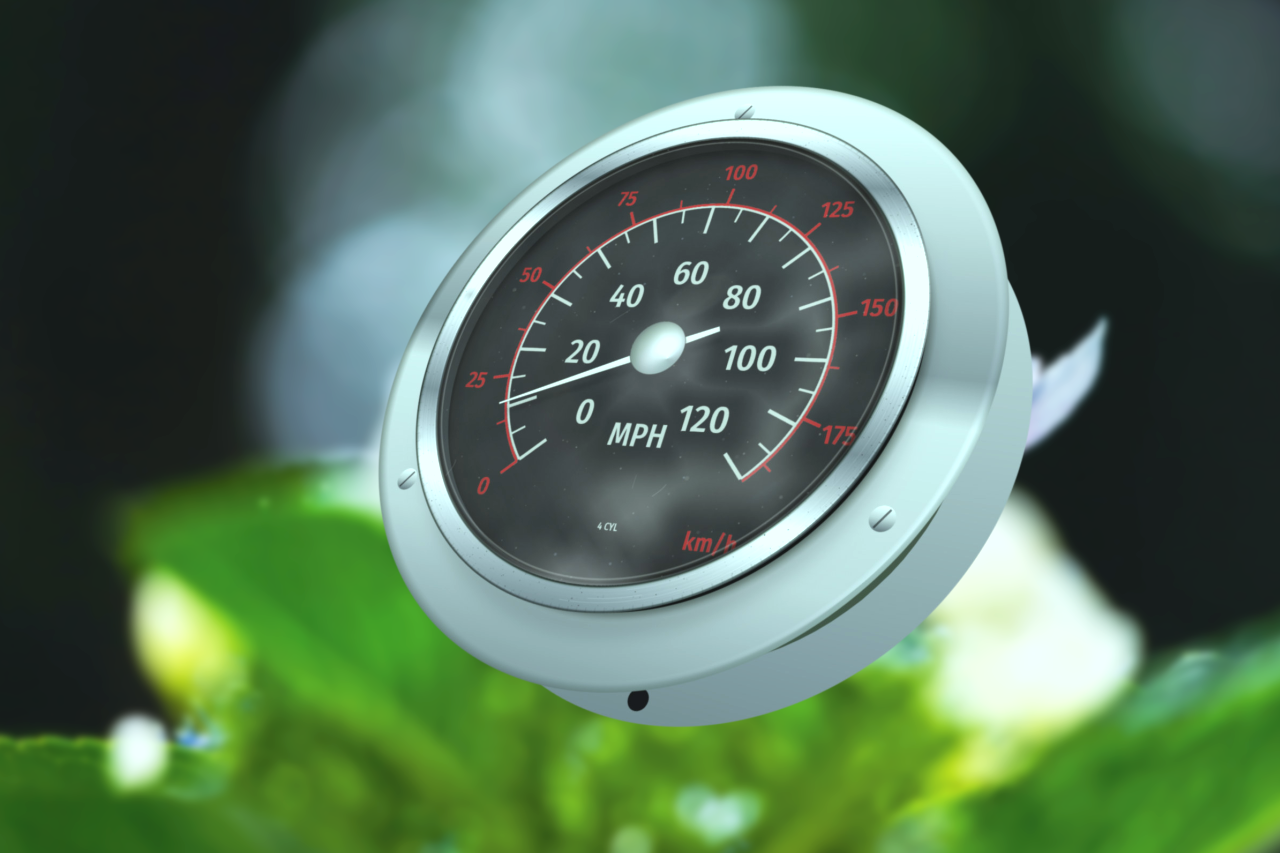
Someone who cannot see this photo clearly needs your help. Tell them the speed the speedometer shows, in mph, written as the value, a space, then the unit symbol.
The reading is 10 mph
